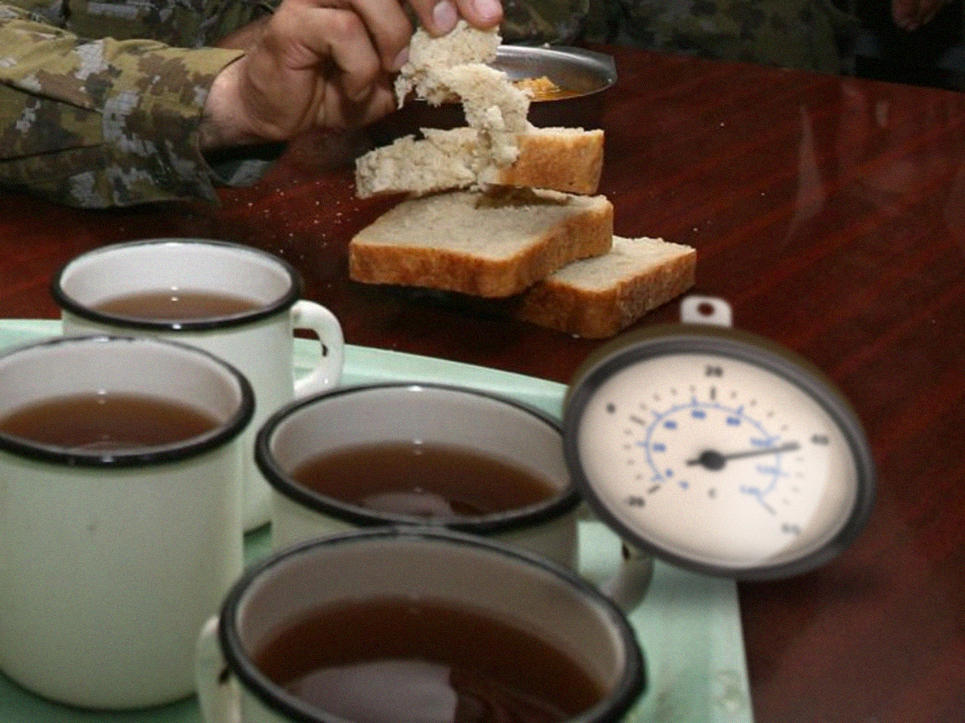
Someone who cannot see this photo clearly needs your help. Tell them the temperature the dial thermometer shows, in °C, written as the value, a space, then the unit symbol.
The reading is 40 °C
